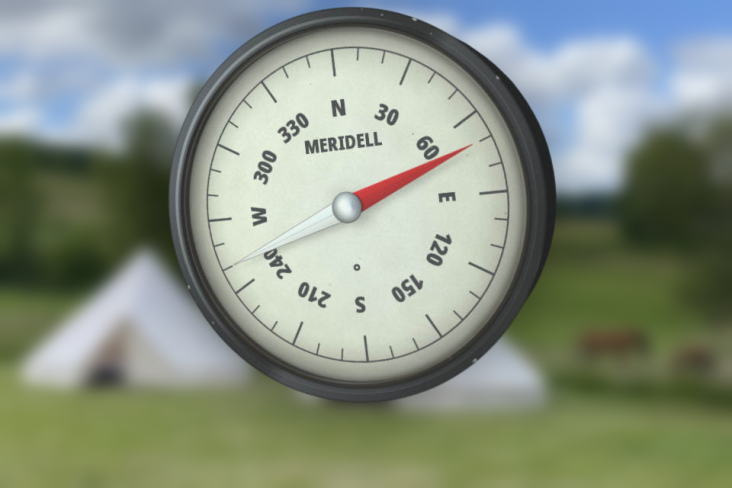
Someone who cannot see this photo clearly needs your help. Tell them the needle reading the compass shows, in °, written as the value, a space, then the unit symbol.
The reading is 70 °
